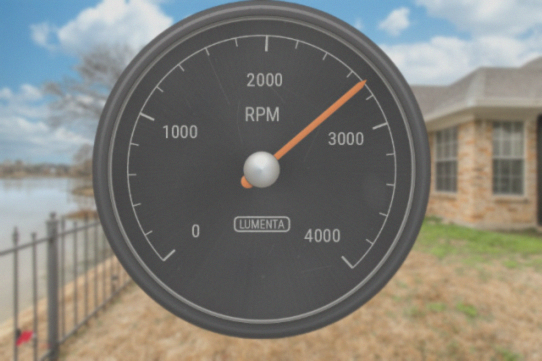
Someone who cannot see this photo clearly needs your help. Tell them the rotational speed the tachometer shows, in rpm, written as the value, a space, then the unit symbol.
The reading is 2700 rpm
